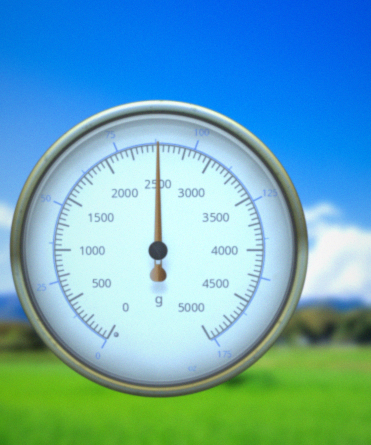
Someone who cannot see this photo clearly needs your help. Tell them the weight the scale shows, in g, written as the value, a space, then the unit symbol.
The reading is 2500 g
